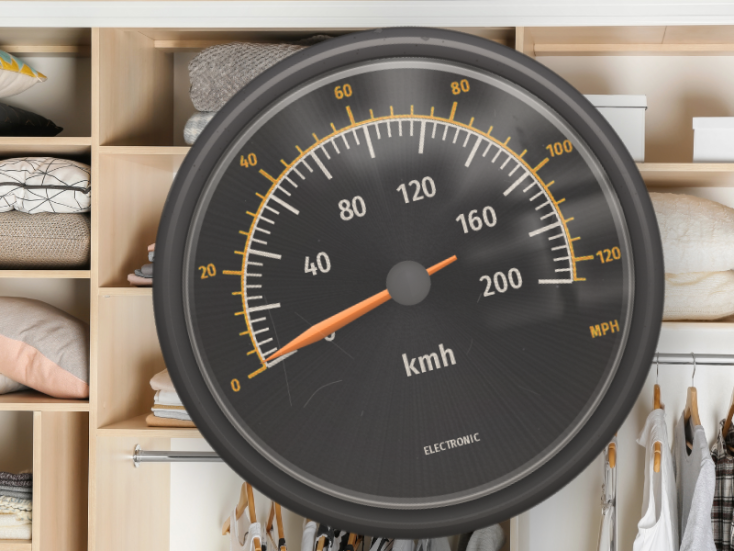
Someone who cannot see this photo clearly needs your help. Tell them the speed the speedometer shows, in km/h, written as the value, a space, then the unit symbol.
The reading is 2 km/h
